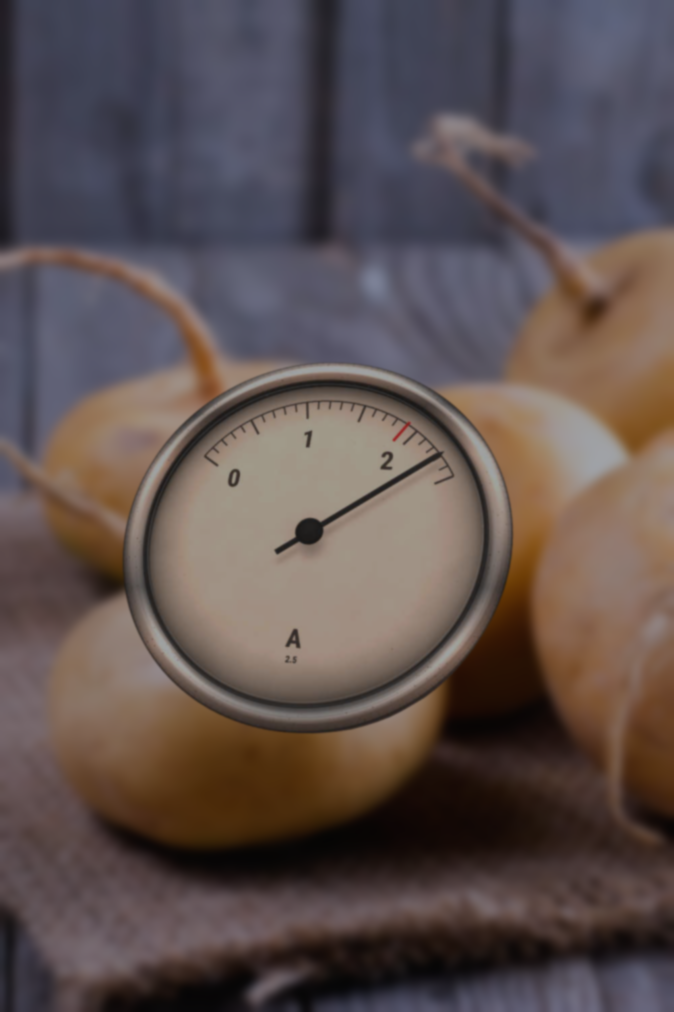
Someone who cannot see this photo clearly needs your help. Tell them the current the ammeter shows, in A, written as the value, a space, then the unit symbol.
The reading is 2.3 A
